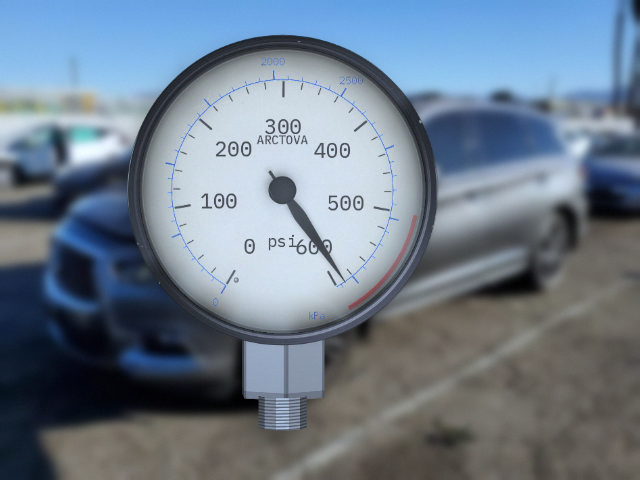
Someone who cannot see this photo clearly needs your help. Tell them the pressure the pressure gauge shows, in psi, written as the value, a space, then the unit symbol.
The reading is 590 psi
